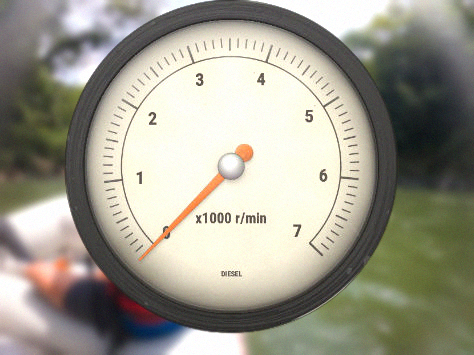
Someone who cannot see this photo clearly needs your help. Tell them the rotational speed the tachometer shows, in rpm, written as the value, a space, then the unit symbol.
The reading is 0 rpm
